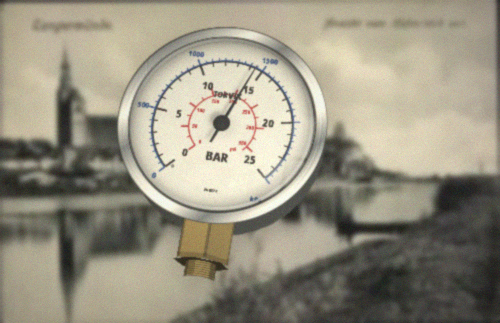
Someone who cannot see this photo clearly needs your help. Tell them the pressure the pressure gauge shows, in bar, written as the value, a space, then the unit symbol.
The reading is 14.5 bar
